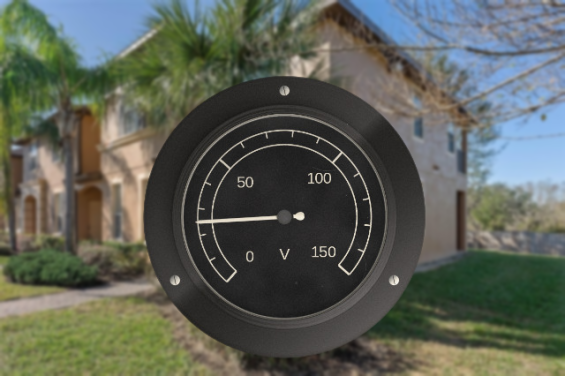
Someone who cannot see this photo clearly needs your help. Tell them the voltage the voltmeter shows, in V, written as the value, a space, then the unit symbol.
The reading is 25 V
